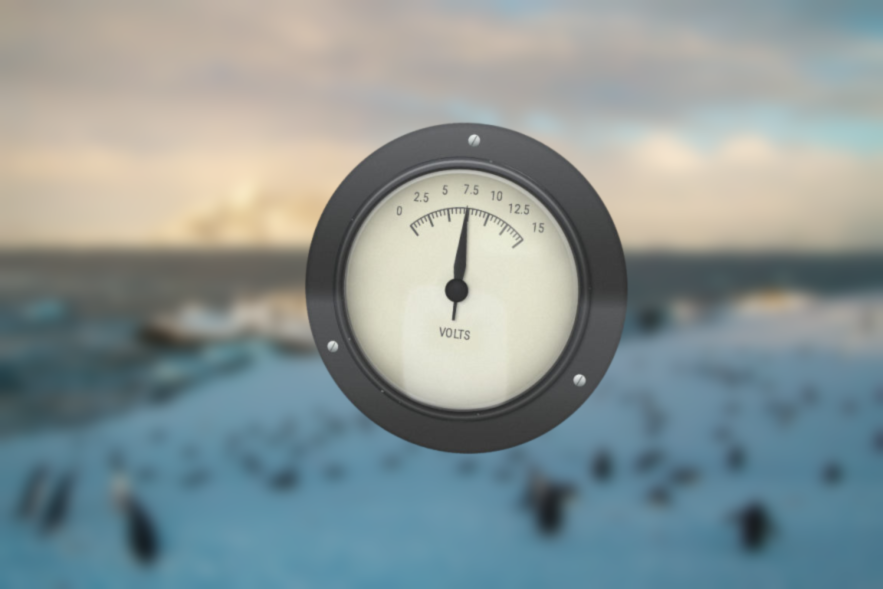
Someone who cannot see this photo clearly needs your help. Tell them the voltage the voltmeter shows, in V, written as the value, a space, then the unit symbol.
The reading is 7.5 V
